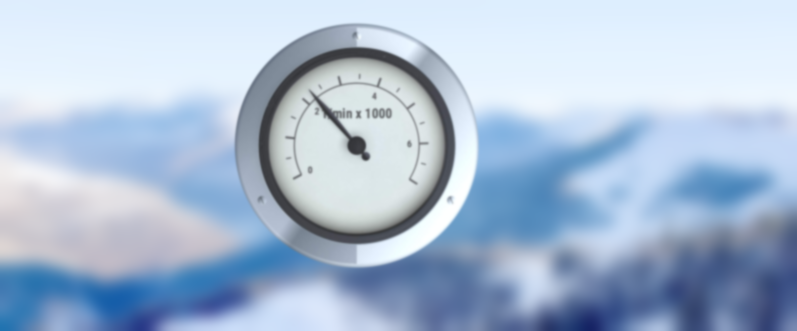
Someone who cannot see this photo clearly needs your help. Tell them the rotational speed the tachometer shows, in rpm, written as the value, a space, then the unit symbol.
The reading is 2250 rpm
